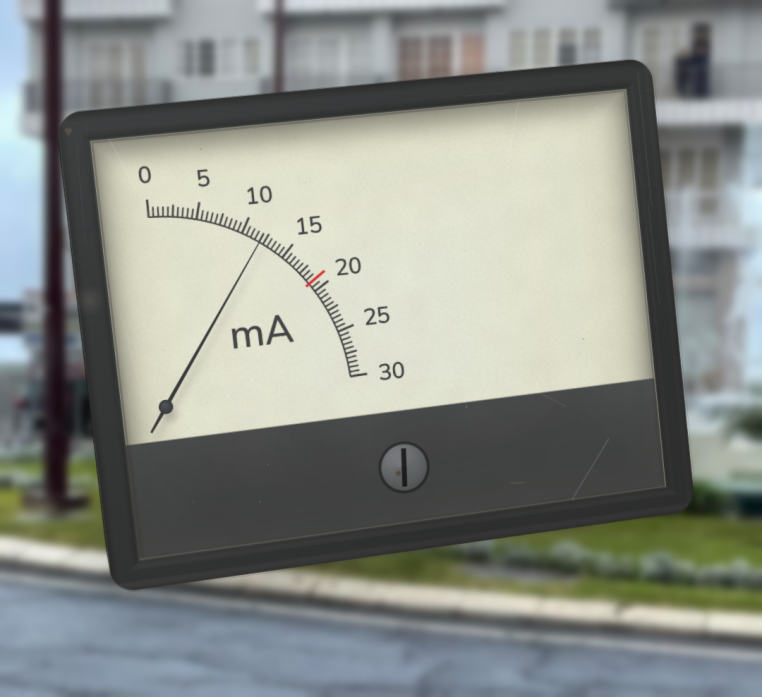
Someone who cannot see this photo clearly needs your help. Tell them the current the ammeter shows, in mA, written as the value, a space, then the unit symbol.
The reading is 12 mA
